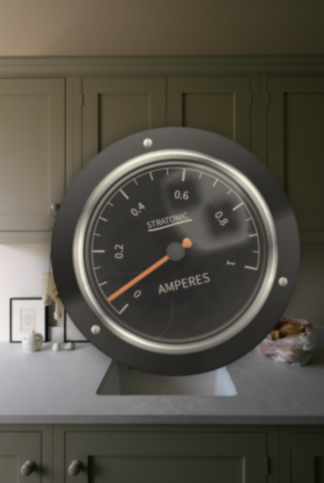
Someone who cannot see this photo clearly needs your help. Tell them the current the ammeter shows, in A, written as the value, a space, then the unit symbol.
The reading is 0.05 A
